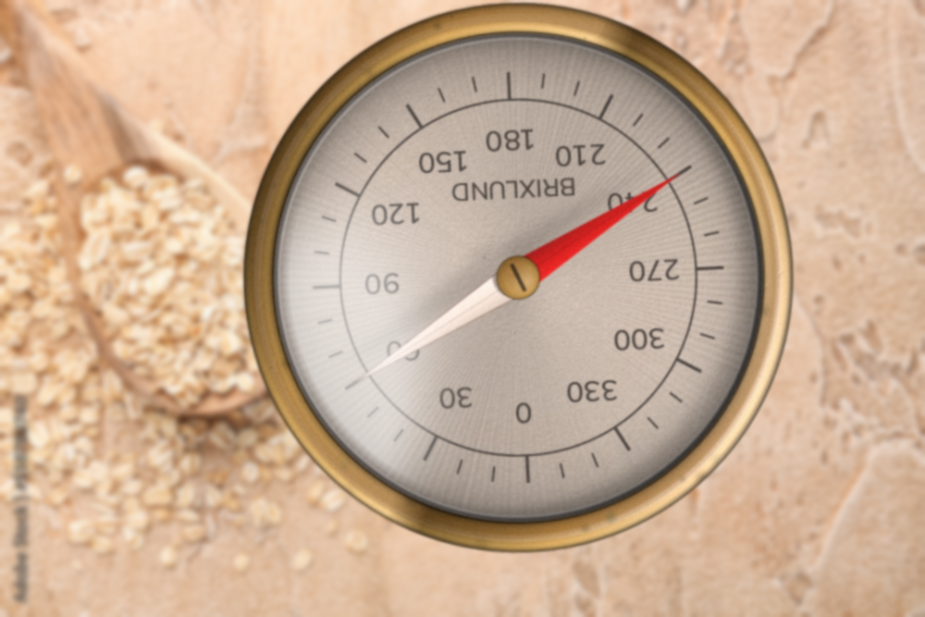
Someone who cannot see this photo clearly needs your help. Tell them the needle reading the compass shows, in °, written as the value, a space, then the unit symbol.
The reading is 240 °
